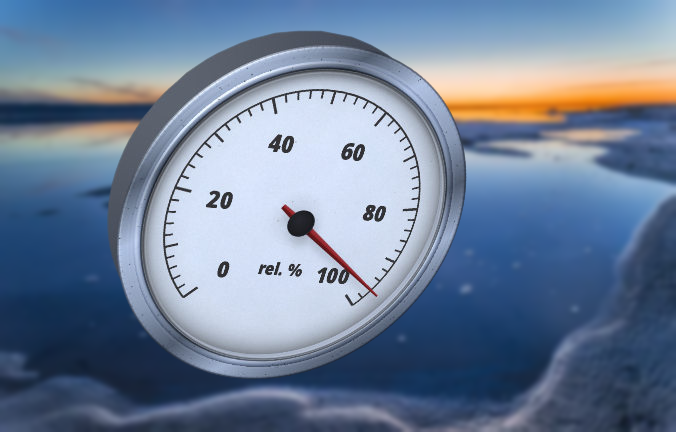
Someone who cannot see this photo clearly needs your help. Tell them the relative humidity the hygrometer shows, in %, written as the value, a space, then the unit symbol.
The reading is 96 %
